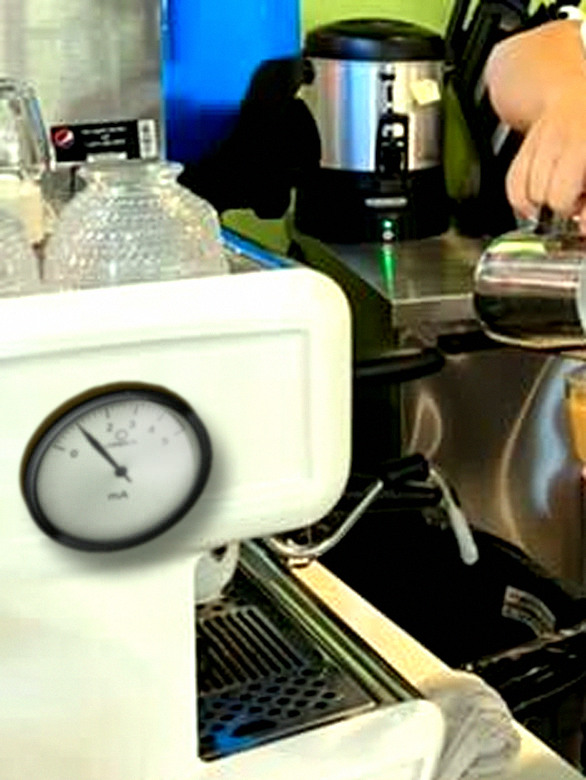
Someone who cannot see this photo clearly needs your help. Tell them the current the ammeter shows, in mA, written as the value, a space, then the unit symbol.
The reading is 1 mA
